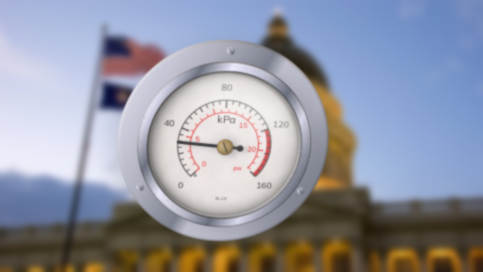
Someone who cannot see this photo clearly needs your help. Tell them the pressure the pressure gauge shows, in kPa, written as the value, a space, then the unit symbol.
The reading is 30 kPa
